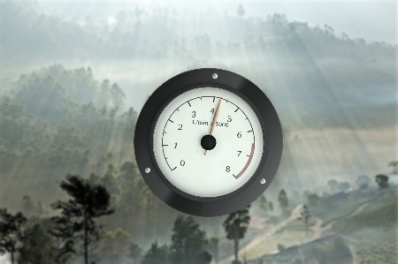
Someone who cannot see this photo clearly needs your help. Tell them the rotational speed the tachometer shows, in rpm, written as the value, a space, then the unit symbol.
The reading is 4250 rpm
